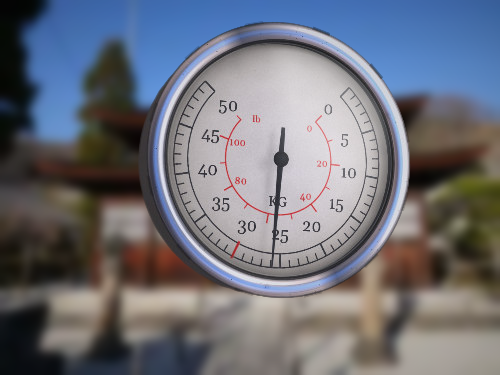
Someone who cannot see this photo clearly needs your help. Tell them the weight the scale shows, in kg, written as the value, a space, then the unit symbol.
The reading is 26 kg
